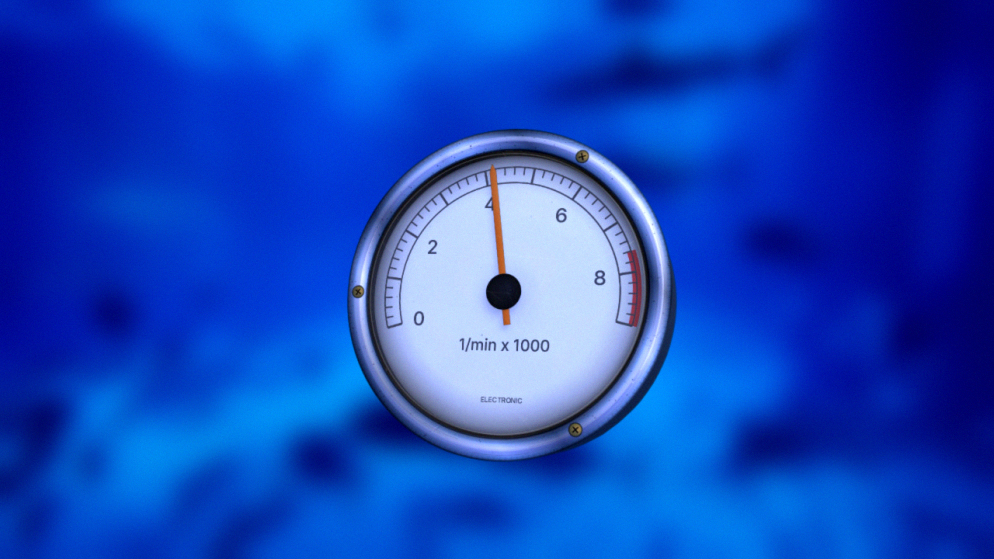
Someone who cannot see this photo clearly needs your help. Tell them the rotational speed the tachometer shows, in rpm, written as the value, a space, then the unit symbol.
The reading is 4200 rpm
